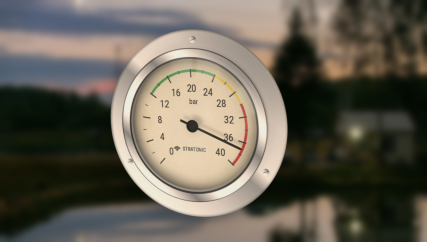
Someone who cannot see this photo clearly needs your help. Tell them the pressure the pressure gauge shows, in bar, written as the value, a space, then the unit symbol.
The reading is 37 bar
